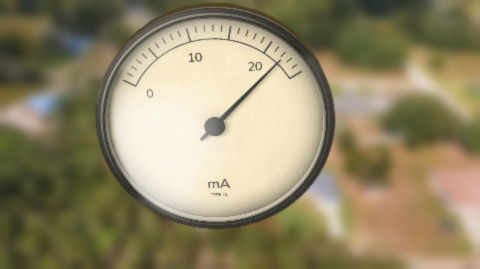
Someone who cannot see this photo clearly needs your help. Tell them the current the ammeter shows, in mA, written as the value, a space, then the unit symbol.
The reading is 22 mA
